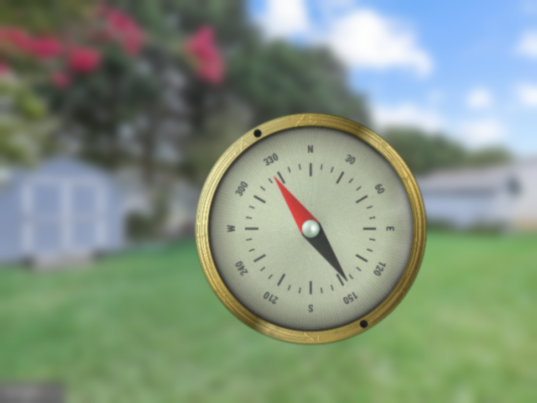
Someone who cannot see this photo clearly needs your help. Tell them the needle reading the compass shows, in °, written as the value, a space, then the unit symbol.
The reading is 325 °
